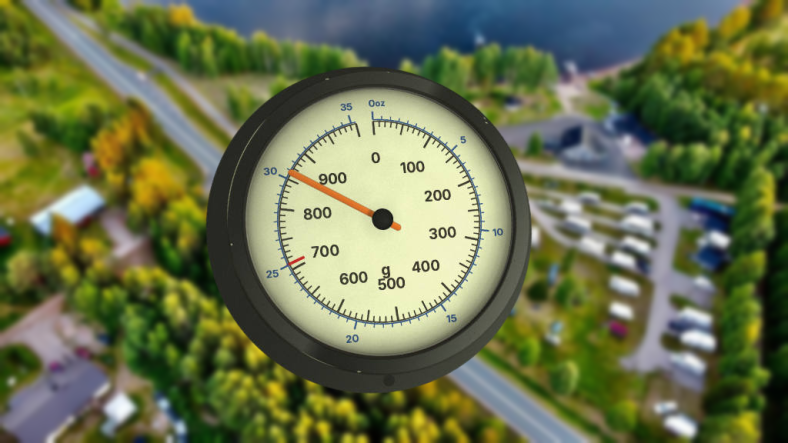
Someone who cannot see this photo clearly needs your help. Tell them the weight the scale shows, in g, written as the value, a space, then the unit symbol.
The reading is 860 g
